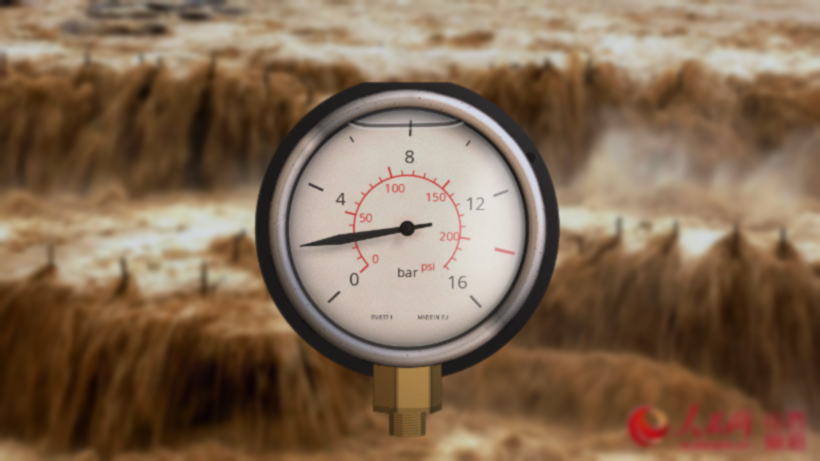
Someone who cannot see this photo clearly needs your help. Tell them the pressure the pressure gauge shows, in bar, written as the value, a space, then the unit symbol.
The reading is 2 bar
